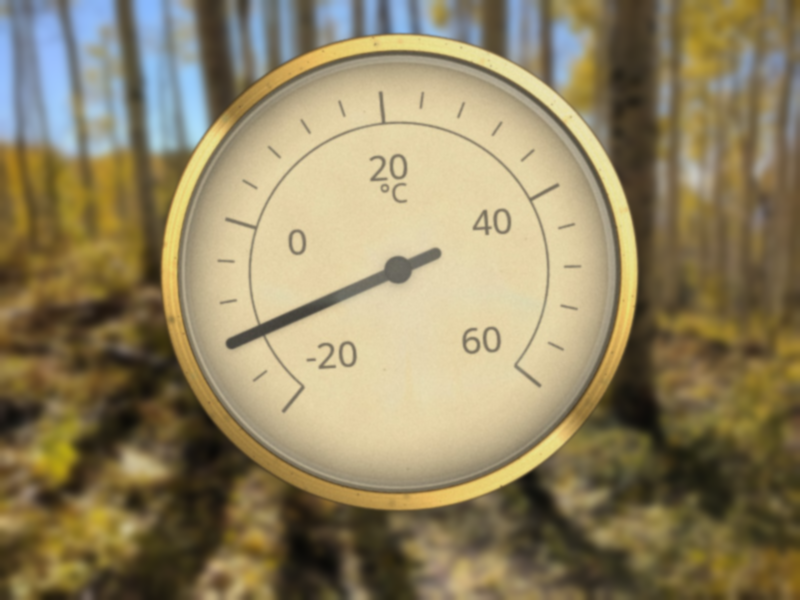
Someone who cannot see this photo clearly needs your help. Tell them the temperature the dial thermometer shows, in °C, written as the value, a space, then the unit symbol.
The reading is -12 °C
